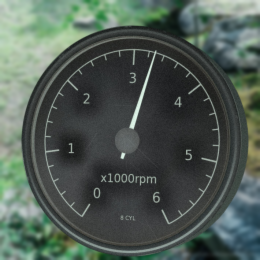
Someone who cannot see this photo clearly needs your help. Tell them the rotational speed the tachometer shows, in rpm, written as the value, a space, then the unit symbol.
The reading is 3300 rpm
